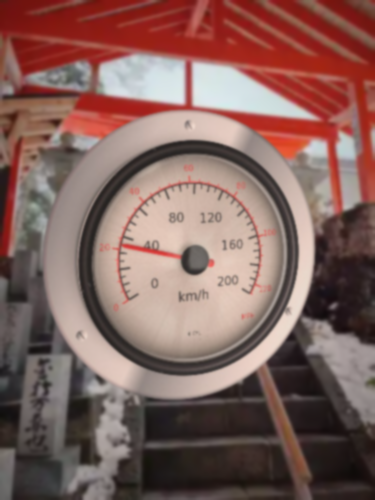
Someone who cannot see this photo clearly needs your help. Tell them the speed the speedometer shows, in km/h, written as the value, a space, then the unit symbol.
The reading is 35 km/h
